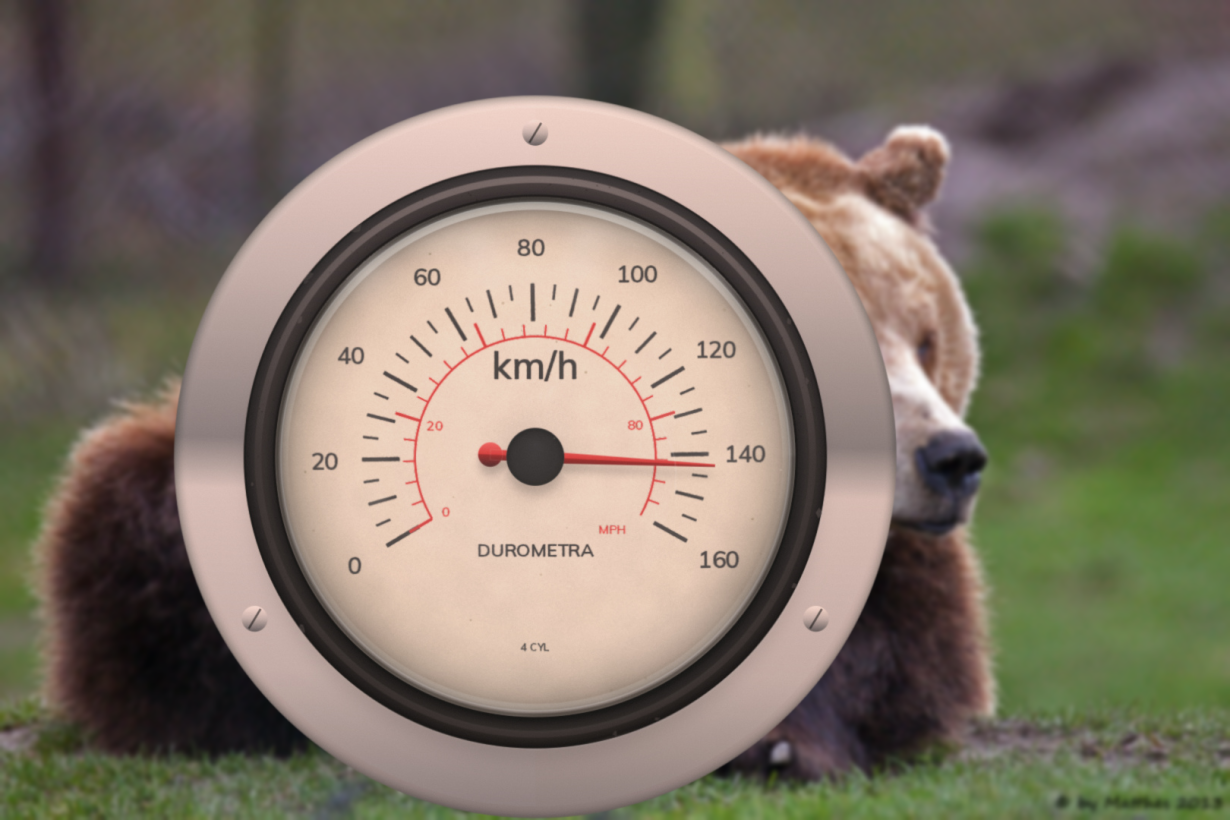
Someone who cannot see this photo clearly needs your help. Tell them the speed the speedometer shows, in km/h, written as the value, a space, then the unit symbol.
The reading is 142.5 km/h
